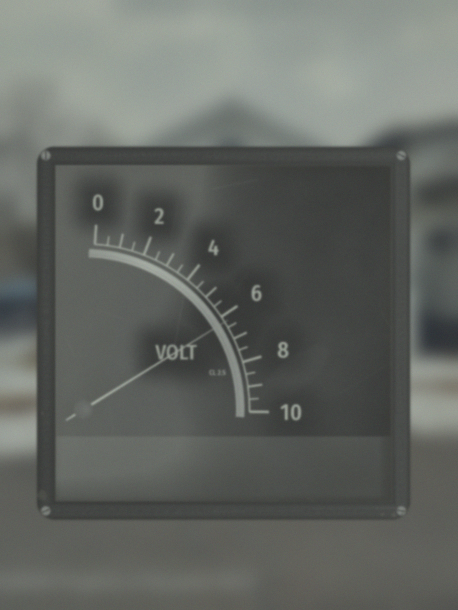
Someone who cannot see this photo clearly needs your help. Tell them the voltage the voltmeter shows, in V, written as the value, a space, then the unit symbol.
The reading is 6.25 V
